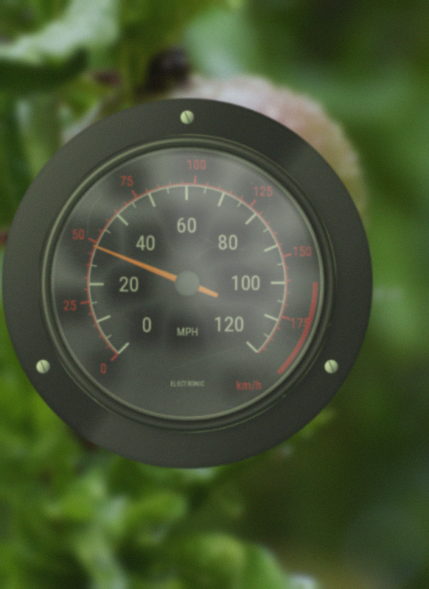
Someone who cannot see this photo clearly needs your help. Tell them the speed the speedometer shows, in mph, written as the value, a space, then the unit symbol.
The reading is 30 mph
